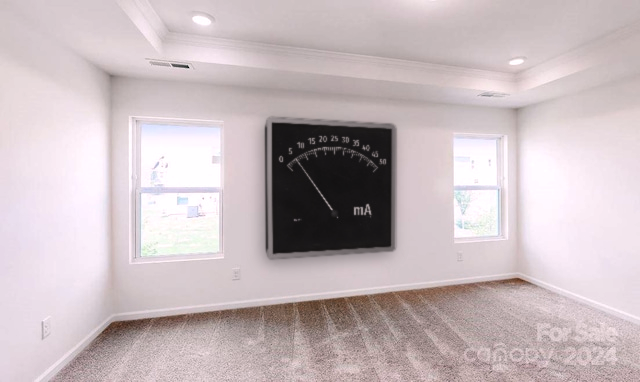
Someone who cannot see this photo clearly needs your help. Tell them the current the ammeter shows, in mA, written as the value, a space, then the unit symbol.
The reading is 5 mA
